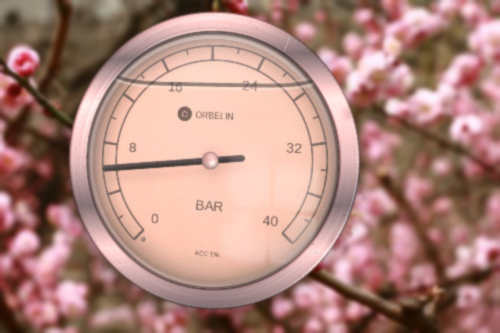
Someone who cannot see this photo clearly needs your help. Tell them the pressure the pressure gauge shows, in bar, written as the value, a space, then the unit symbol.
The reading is 6 bar
